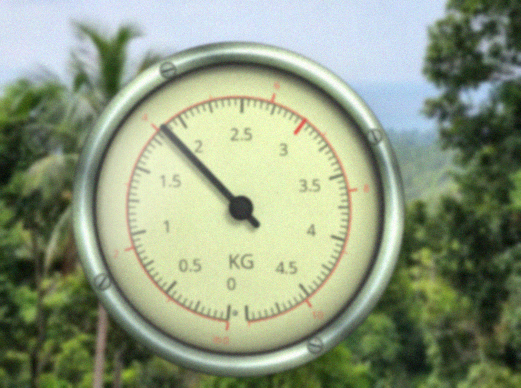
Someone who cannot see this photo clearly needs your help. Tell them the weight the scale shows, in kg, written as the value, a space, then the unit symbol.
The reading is 1.85 kg
